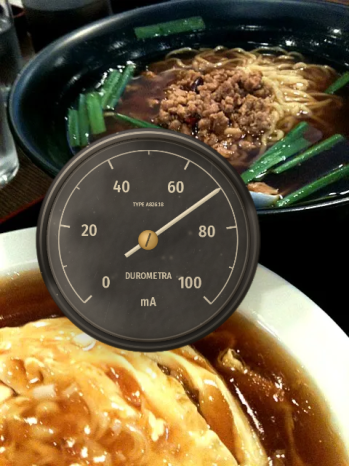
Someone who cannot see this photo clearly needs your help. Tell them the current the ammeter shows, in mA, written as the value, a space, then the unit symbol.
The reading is 70 mA
